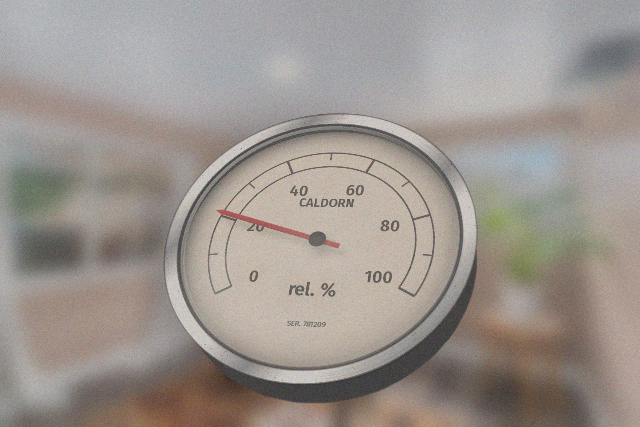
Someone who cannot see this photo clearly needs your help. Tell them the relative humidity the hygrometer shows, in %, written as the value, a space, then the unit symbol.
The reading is 20 %
